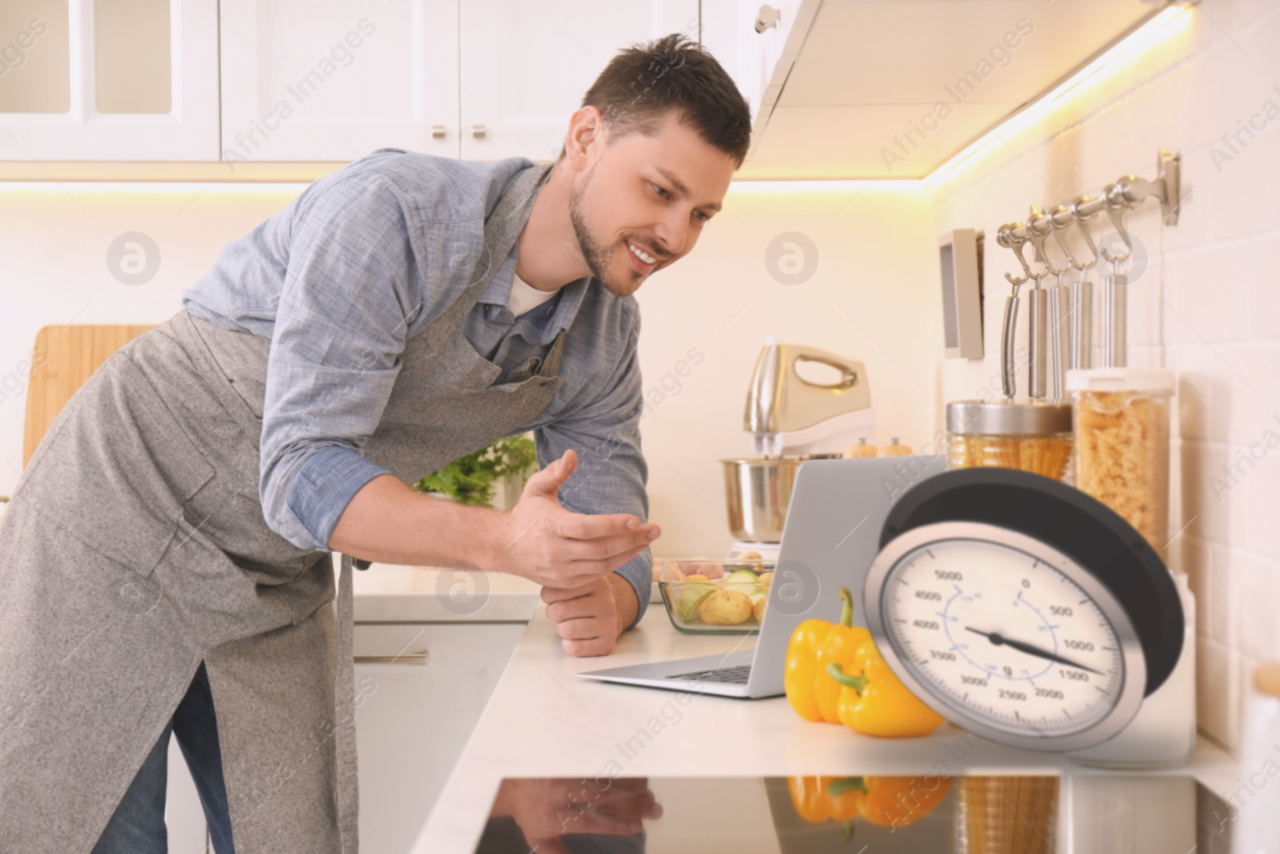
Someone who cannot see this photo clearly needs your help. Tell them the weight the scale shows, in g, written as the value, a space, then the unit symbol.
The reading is 1250 g
